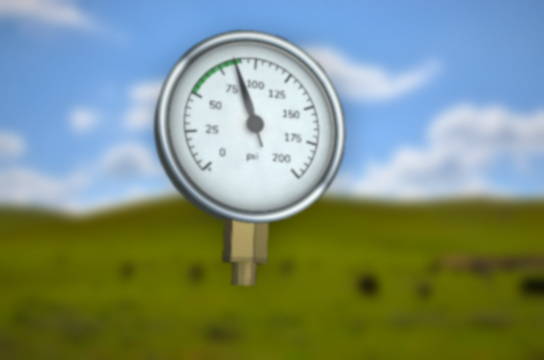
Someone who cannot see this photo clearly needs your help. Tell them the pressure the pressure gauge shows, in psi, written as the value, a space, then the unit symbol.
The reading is 85 psi
